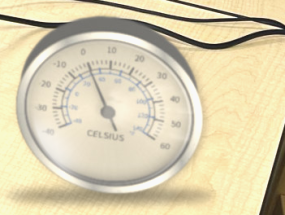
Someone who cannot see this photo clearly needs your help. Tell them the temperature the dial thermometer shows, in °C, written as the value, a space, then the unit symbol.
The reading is 0 °C
